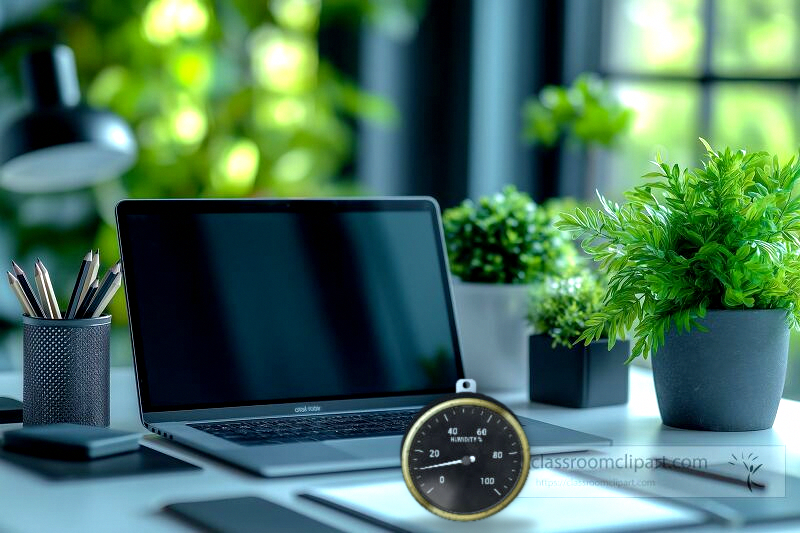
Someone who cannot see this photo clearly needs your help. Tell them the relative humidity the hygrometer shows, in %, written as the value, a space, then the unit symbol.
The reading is 12 %
